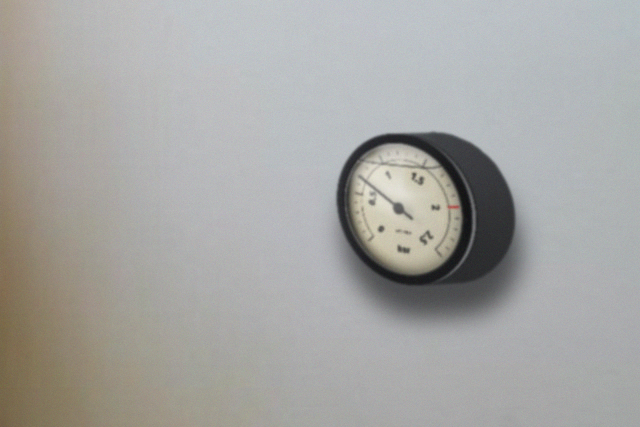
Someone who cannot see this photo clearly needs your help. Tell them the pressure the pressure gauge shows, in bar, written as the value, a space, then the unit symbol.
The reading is 0.7 bar
